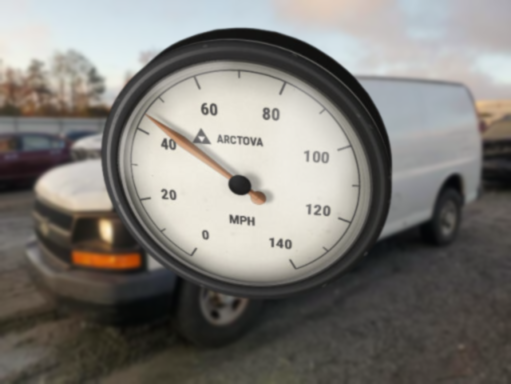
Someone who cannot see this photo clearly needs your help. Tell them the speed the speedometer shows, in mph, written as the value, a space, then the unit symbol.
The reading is 45 mph
